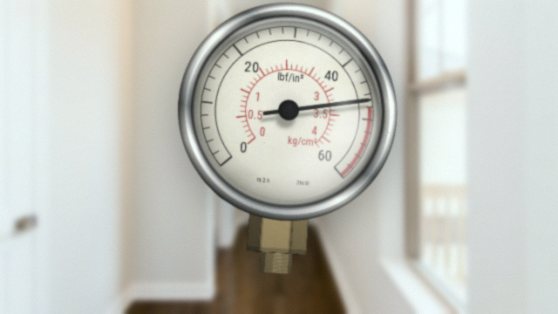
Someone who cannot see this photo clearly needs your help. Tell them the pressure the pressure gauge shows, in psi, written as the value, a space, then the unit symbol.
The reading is 47 psi
